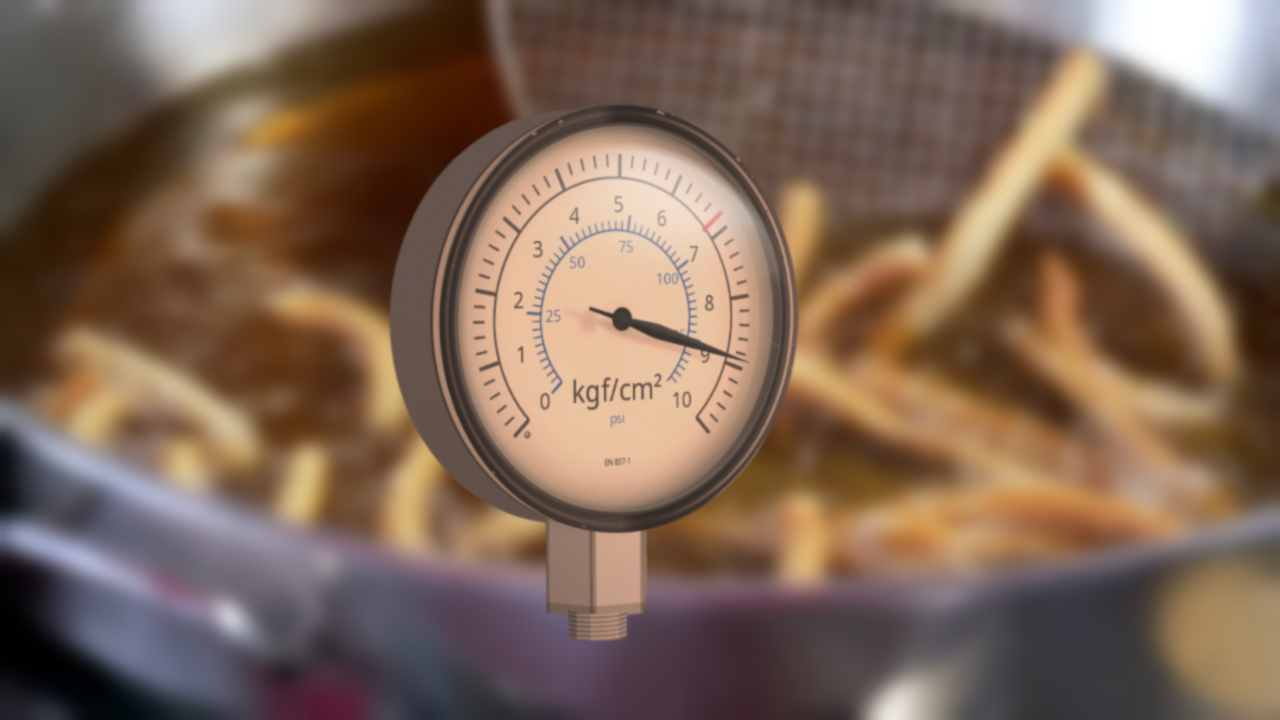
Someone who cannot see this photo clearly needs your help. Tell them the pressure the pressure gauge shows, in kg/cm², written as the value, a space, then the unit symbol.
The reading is 8.9 kg/cm²
